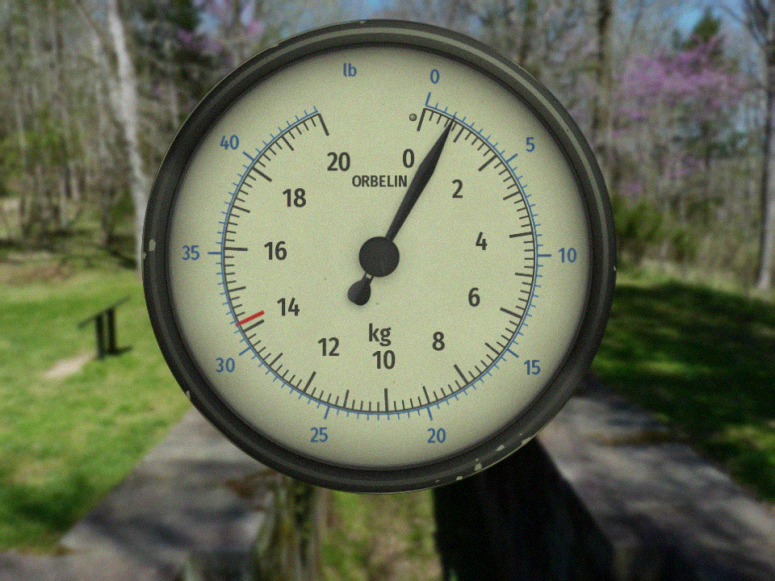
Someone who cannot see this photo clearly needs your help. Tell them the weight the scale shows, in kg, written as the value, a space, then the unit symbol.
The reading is 0.7 kg
